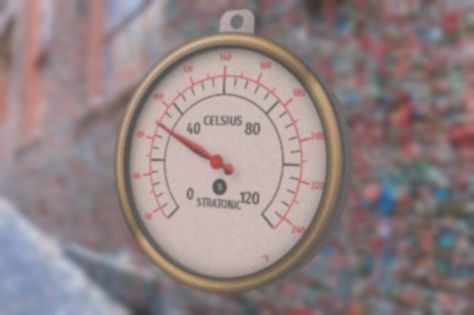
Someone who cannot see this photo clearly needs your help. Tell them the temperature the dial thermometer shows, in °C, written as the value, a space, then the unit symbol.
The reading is 32 °C
